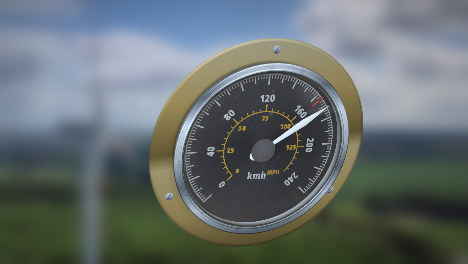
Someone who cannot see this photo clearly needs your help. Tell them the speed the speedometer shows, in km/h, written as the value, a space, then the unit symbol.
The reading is 170 km/h
